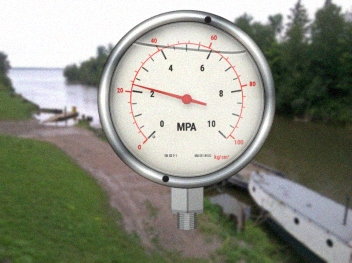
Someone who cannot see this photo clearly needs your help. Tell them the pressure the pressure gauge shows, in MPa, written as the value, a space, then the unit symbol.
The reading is 2.25 MPa
